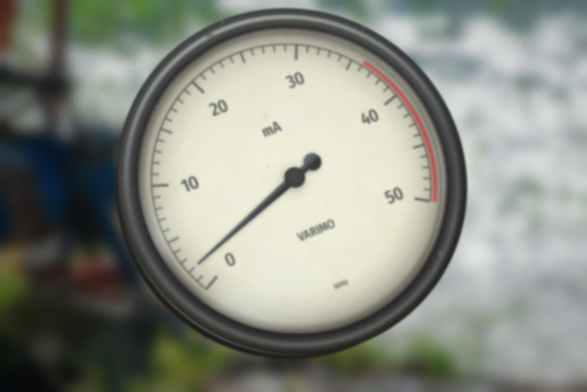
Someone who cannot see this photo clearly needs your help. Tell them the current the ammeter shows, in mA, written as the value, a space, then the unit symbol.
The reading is 2 mA
